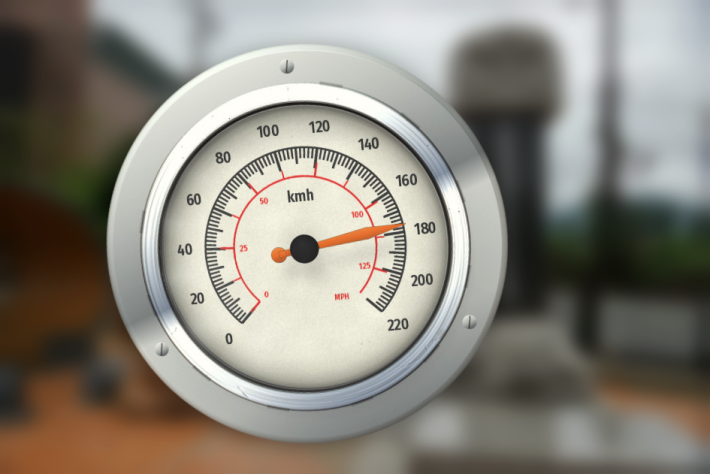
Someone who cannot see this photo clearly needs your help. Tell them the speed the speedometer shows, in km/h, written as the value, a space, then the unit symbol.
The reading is 176 km/h
